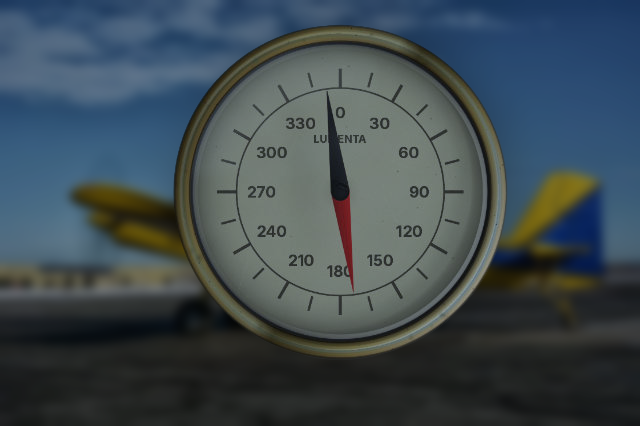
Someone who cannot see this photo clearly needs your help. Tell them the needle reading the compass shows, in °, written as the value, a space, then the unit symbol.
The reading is 172.5 °
